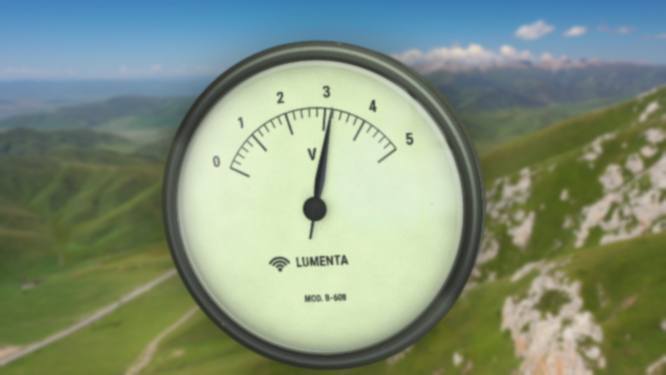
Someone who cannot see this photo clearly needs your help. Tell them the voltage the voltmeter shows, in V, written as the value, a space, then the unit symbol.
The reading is 3.2 V
